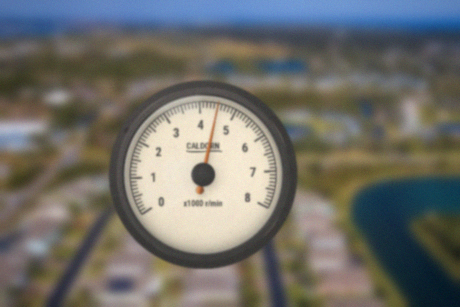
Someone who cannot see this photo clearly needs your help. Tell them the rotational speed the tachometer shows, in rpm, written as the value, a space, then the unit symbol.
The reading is 4500 rpm
